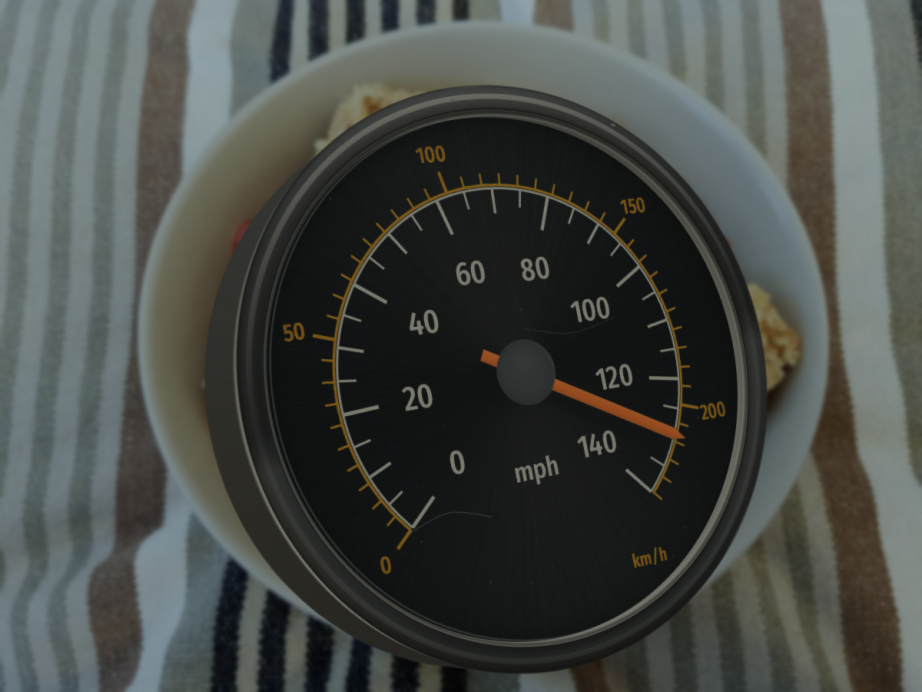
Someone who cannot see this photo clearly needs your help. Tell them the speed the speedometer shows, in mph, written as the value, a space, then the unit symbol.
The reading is 130 mph
